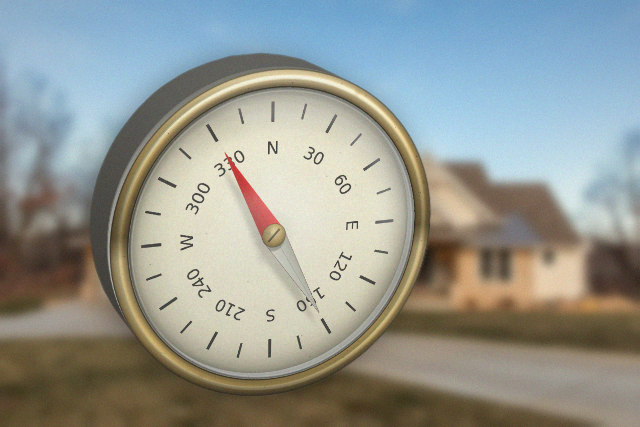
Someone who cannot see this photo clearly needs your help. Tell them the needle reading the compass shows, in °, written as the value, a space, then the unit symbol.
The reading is 330 °
